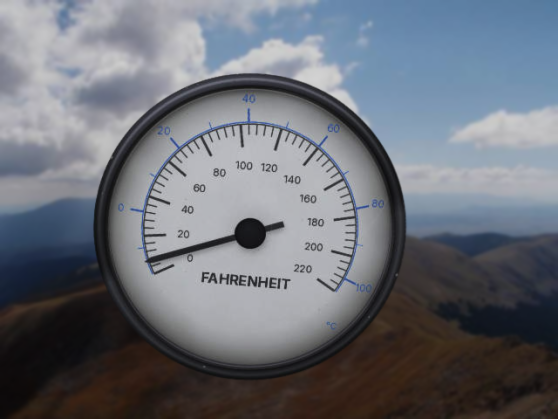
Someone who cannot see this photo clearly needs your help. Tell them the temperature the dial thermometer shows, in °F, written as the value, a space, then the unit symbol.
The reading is 8 °F
